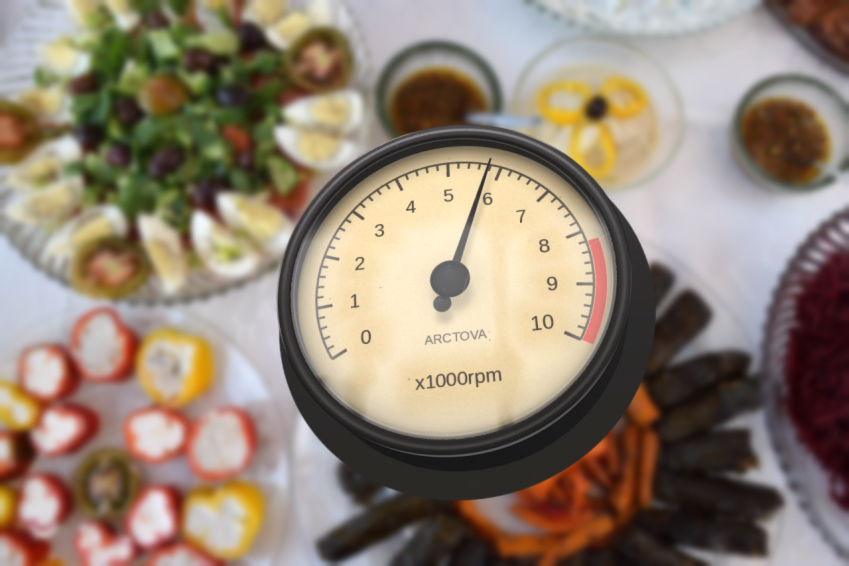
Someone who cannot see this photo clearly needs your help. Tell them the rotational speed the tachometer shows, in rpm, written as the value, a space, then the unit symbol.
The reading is 5800 rpm
